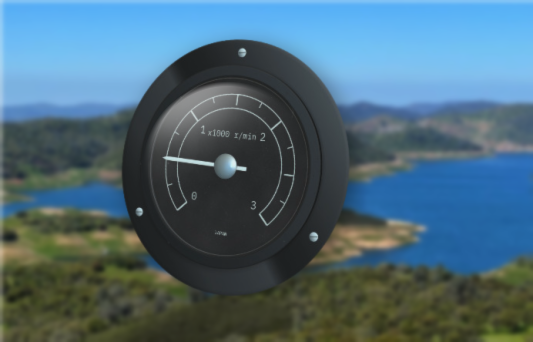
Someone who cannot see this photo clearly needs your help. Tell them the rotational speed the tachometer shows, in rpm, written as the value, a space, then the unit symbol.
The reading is 500 rpm
